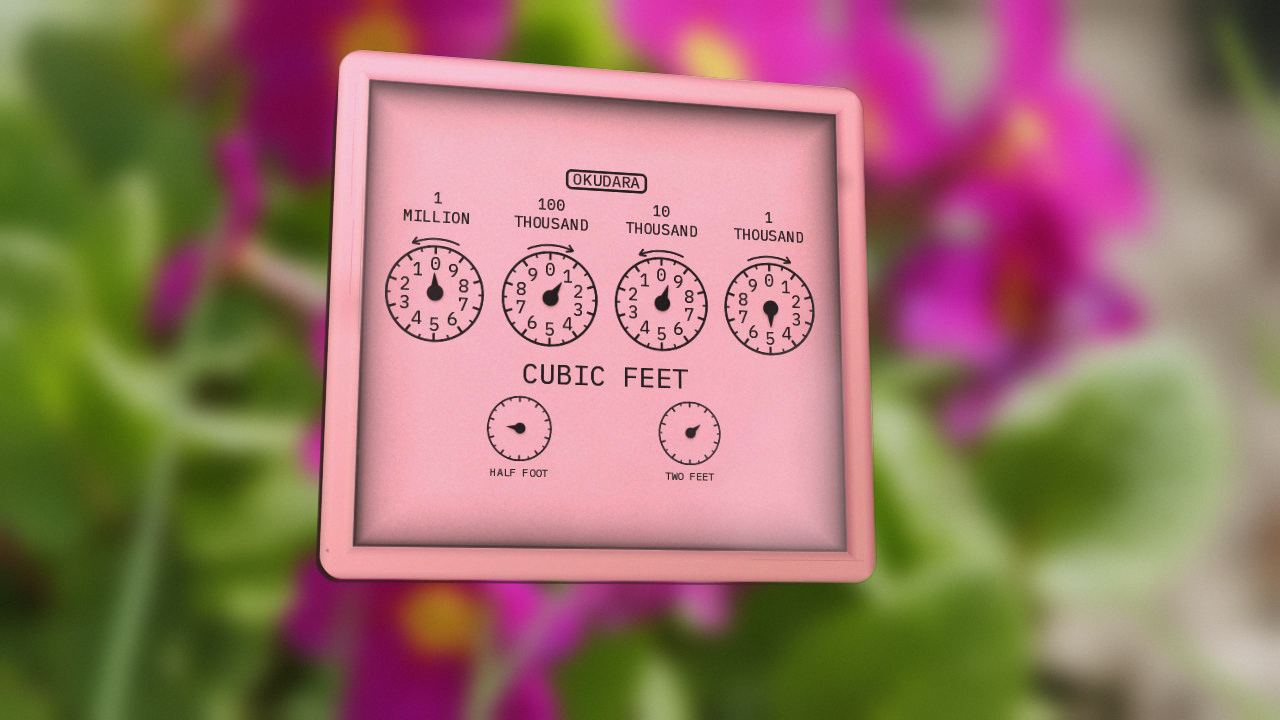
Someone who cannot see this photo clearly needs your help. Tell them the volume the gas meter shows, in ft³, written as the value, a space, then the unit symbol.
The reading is 9500 ft³
